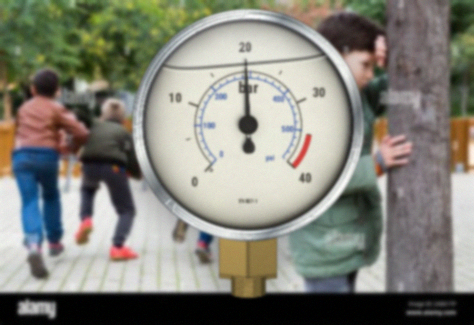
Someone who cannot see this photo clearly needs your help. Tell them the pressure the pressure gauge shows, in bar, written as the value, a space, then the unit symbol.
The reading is 20 bar
